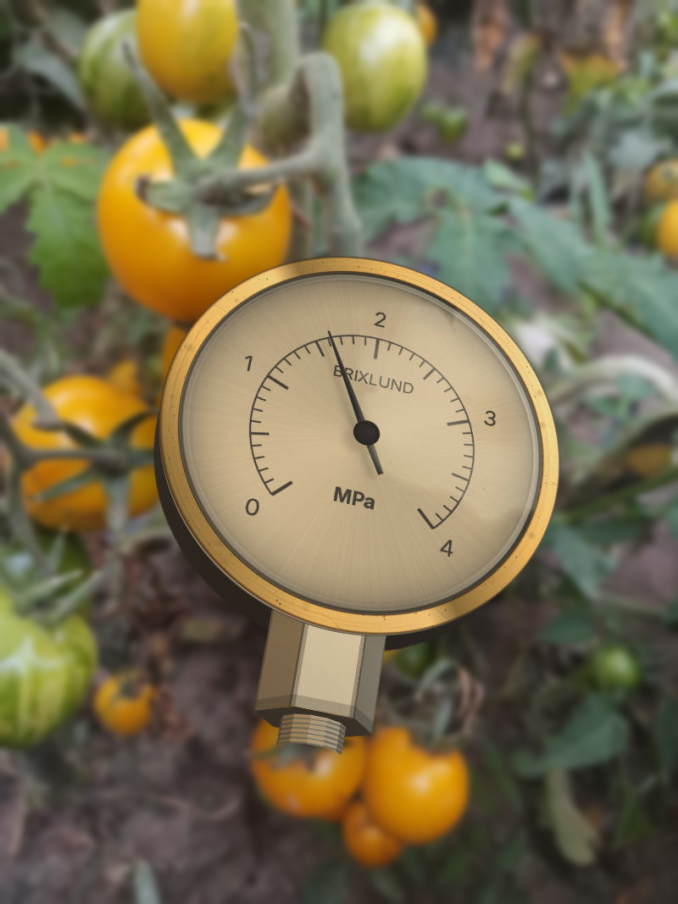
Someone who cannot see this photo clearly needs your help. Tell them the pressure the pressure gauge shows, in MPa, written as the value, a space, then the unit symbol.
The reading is 1.6 MPa
